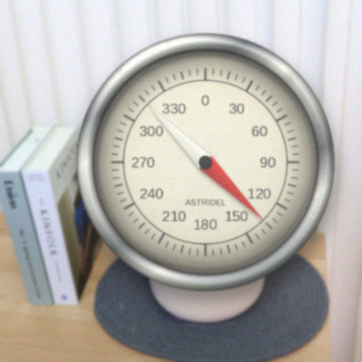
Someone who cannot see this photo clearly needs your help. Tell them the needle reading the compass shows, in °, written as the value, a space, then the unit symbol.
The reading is 135 °
